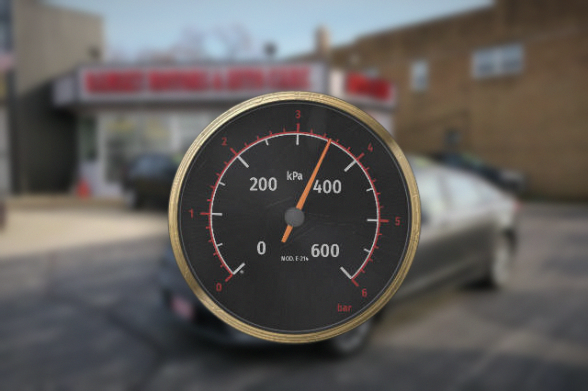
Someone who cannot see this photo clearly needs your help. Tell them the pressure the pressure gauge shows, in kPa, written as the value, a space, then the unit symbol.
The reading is 350 kPa
